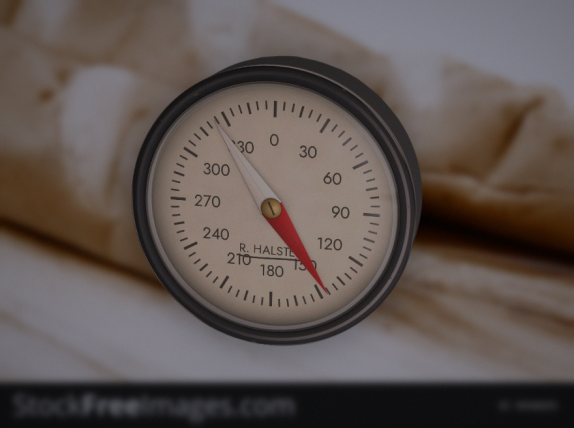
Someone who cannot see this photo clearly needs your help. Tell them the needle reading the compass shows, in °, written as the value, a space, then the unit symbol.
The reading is 145 °
